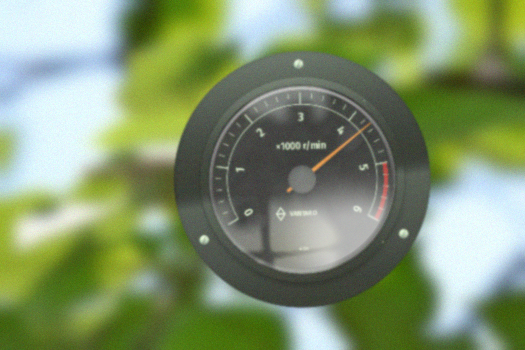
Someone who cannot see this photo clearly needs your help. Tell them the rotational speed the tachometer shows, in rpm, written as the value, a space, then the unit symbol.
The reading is 4300 rpm
